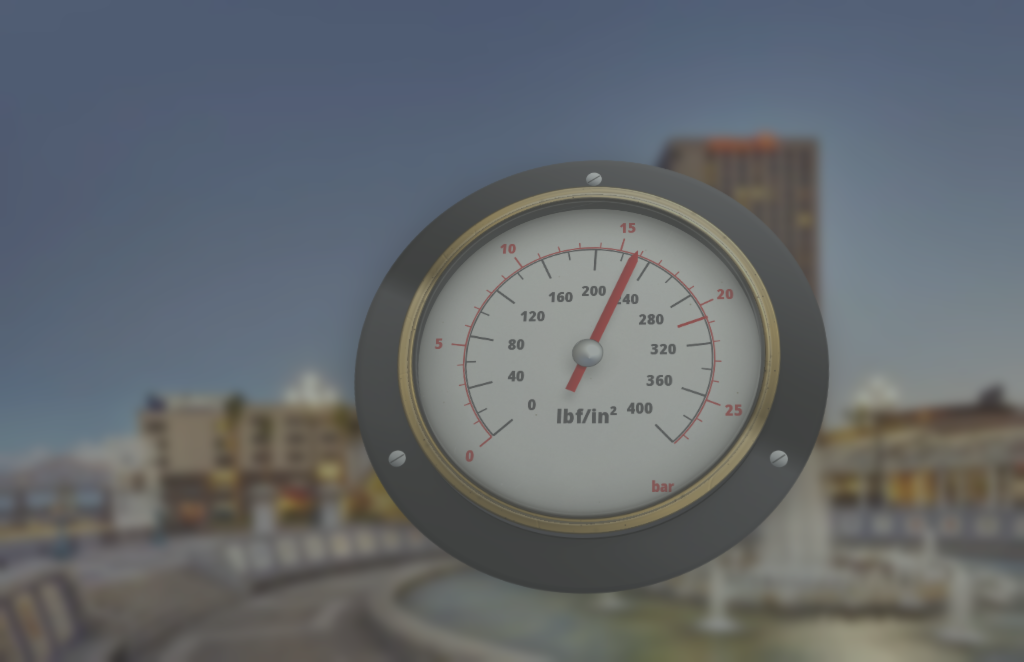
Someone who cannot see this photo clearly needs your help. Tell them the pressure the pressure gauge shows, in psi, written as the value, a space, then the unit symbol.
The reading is 230 psi
